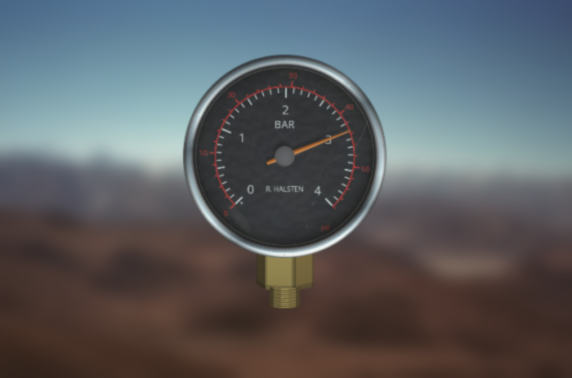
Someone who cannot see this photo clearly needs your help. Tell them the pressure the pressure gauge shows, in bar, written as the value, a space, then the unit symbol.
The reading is 3 bar
